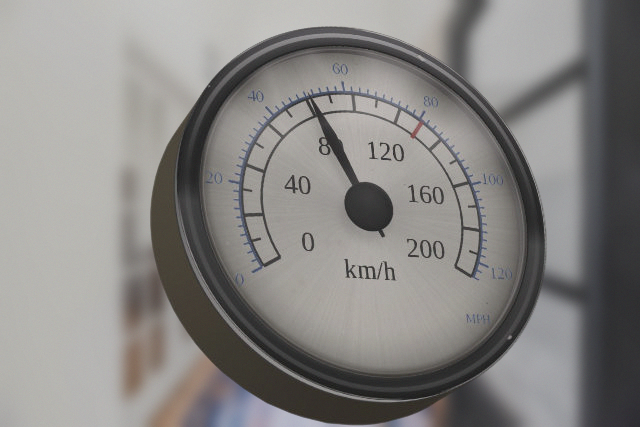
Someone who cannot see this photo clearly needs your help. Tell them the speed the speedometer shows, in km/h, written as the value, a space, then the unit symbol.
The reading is 80 km/h
